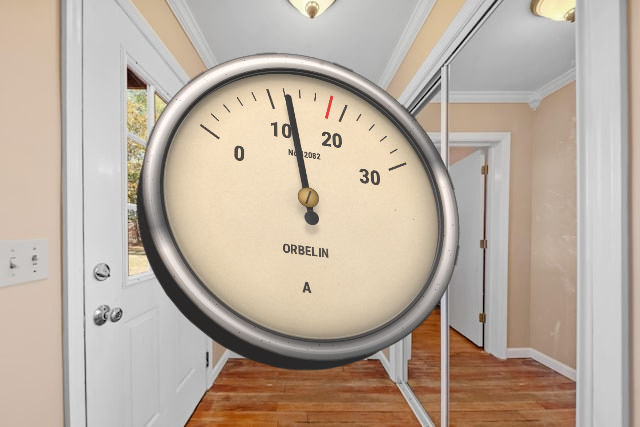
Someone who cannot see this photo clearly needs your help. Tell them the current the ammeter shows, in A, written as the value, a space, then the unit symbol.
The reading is 12 A
